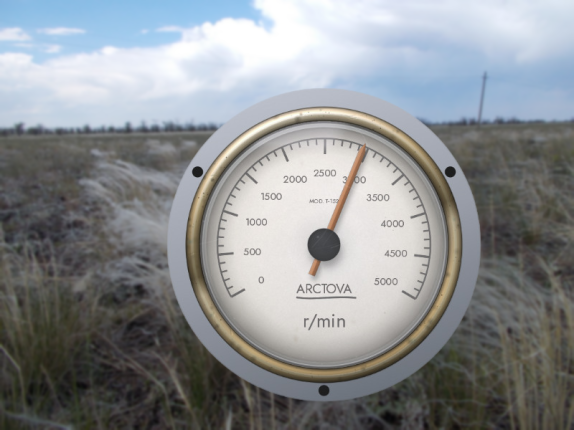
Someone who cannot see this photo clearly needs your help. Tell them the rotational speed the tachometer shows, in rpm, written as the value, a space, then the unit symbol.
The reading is 2950 rpm
